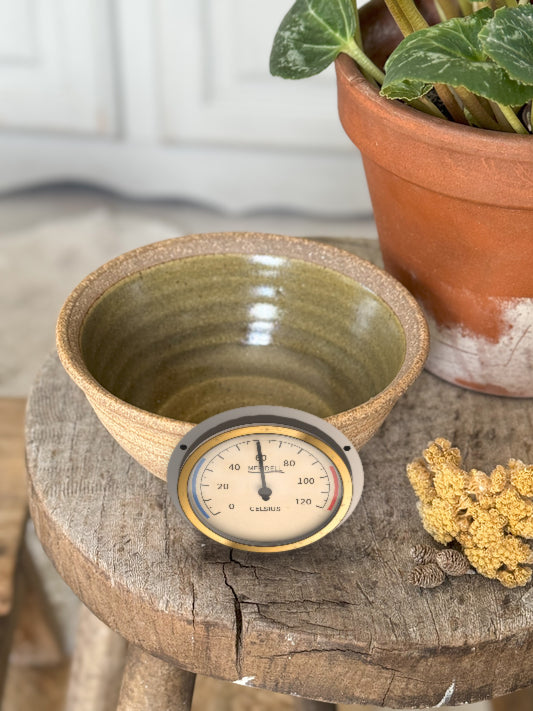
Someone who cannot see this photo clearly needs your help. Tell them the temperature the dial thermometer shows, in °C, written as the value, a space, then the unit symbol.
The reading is 60 °C
